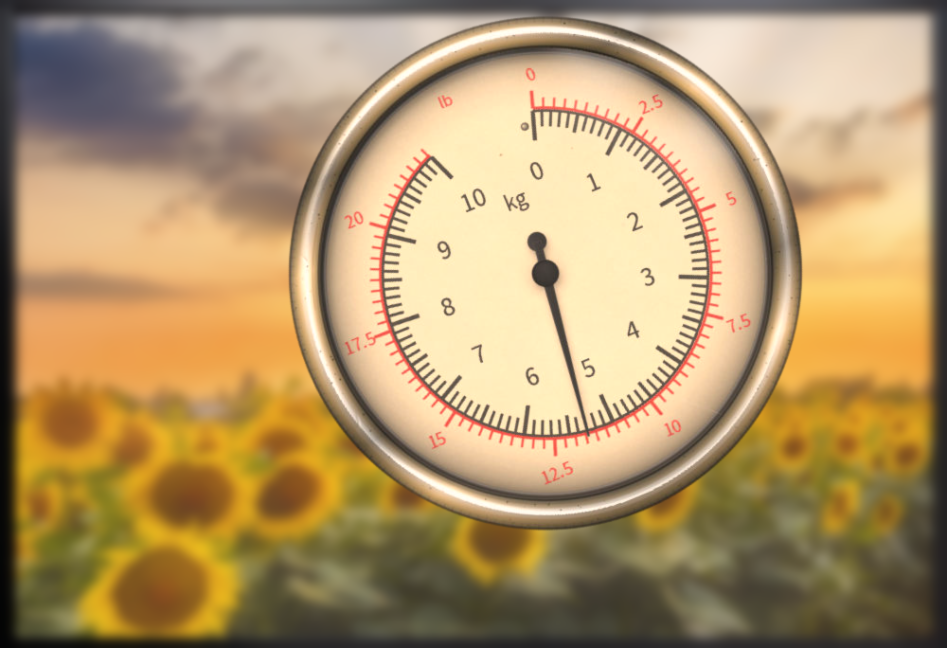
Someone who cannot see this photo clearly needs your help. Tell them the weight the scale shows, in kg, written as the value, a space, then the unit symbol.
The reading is 5.3 kg
